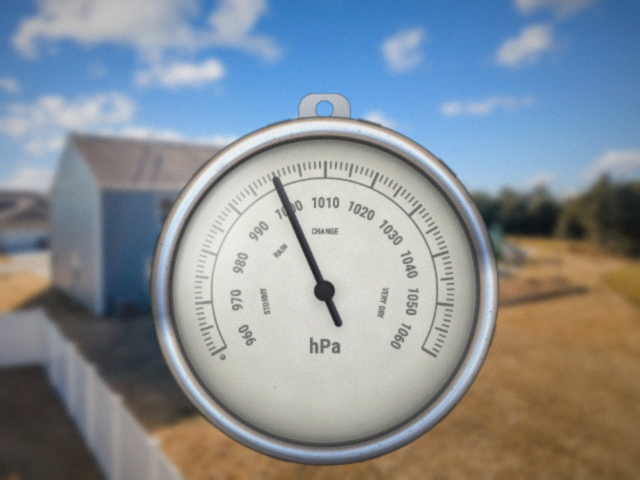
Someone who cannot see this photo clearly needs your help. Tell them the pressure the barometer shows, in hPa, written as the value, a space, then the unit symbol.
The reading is 1000 hPa
